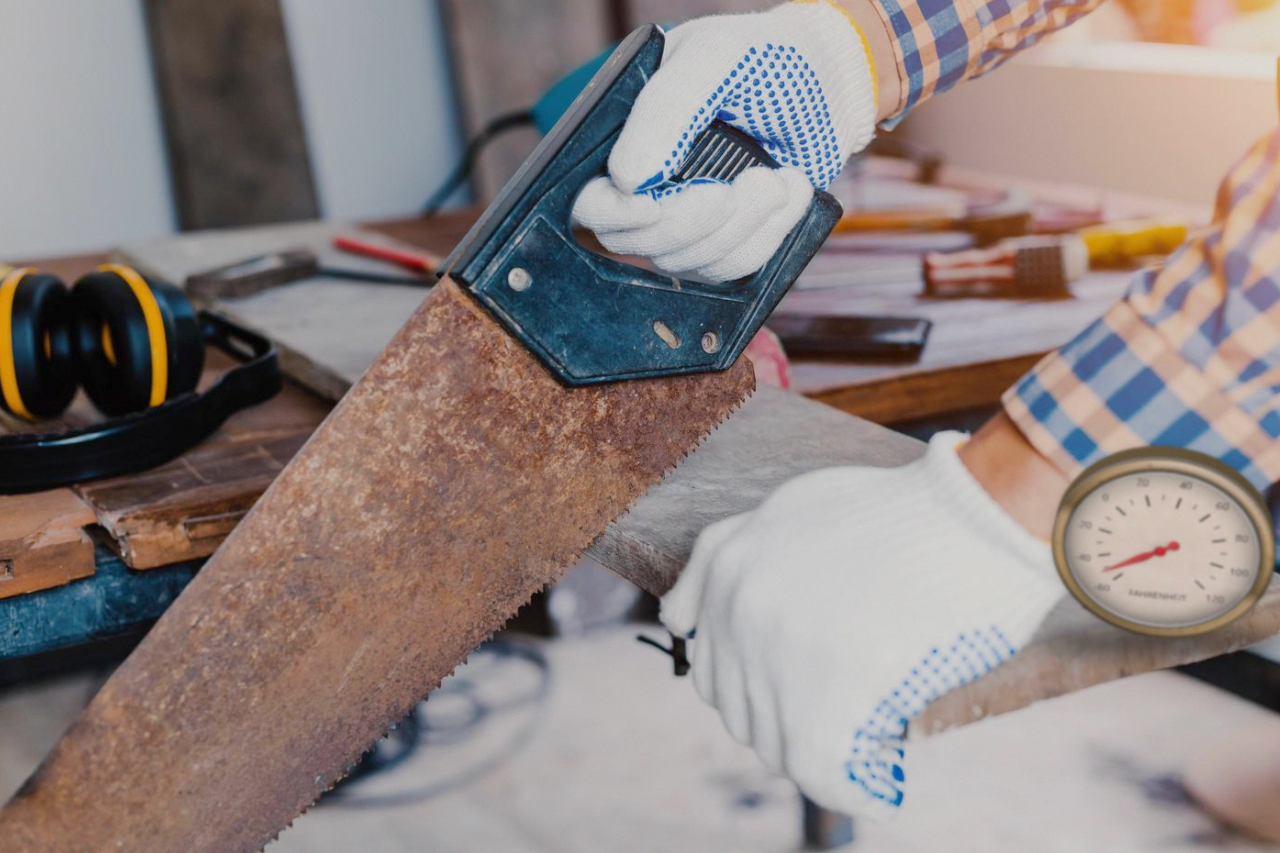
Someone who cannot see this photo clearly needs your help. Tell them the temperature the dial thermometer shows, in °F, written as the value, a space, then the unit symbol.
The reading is -50 °F
